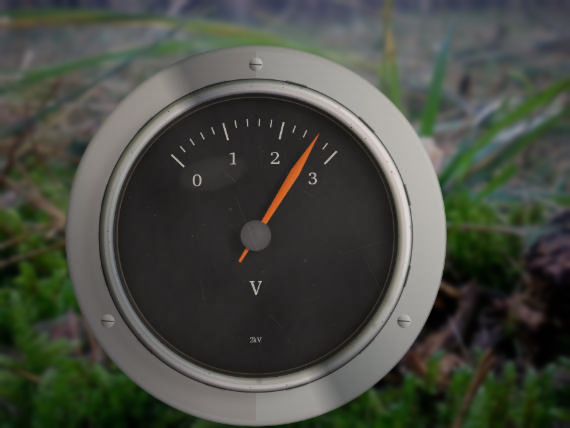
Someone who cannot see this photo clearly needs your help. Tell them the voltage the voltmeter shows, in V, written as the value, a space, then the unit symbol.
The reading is 2.6 V
